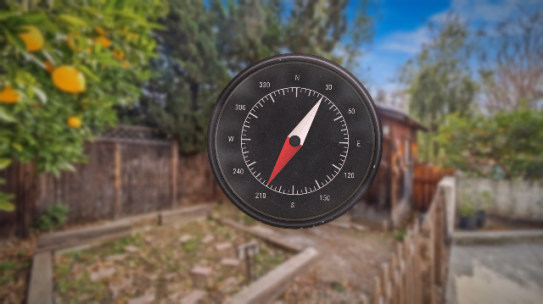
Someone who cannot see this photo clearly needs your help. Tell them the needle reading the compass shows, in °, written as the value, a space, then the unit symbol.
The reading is 210 °
